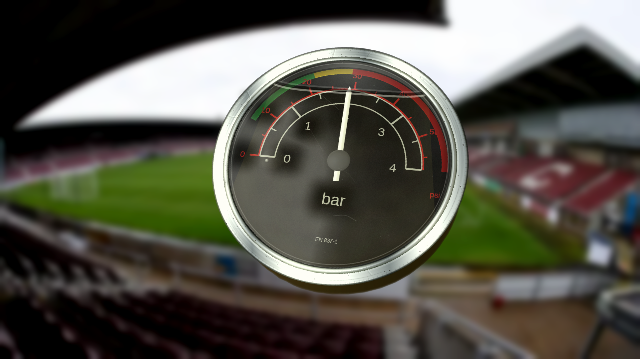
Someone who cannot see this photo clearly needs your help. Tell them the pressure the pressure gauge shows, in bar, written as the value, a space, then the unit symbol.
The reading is 2 bar
